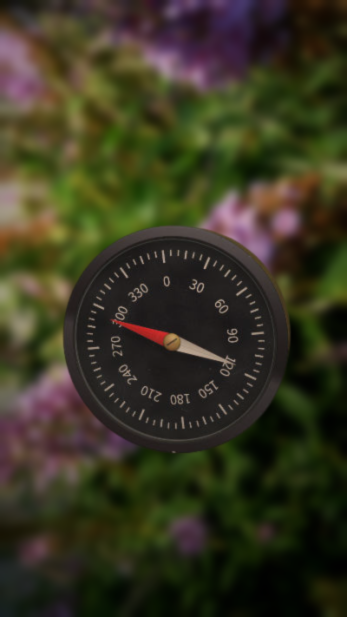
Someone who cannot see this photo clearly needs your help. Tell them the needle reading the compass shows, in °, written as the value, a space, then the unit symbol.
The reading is 295 °
